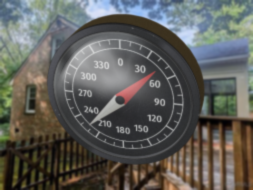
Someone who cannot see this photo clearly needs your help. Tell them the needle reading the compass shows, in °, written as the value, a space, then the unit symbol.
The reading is 45 °
